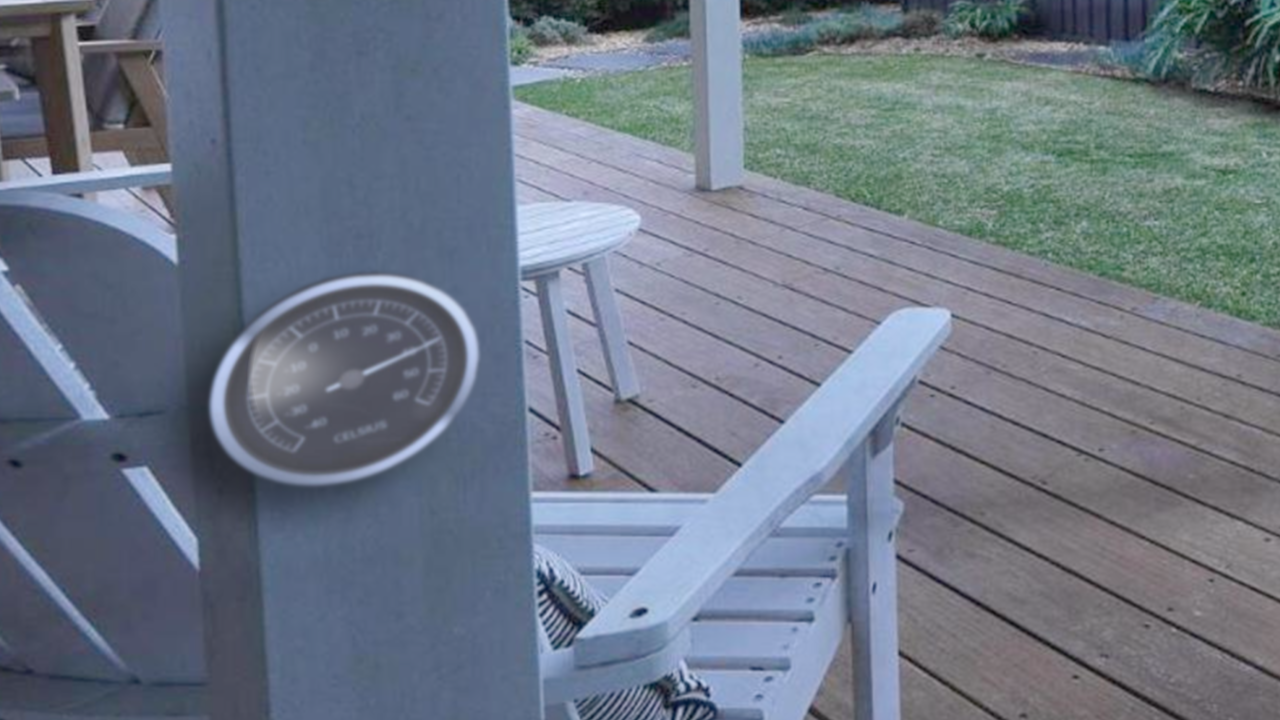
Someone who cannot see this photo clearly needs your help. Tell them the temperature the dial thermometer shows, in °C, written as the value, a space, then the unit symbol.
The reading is 40 °C
